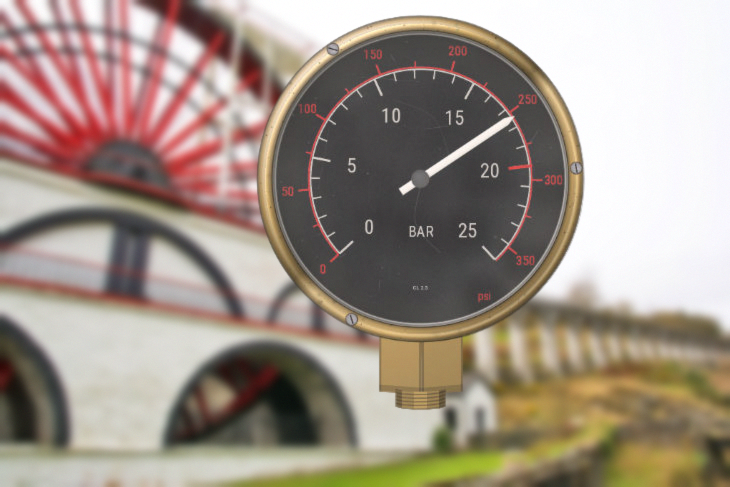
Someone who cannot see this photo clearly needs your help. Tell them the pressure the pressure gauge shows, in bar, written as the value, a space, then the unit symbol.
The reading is 17.5 bar
